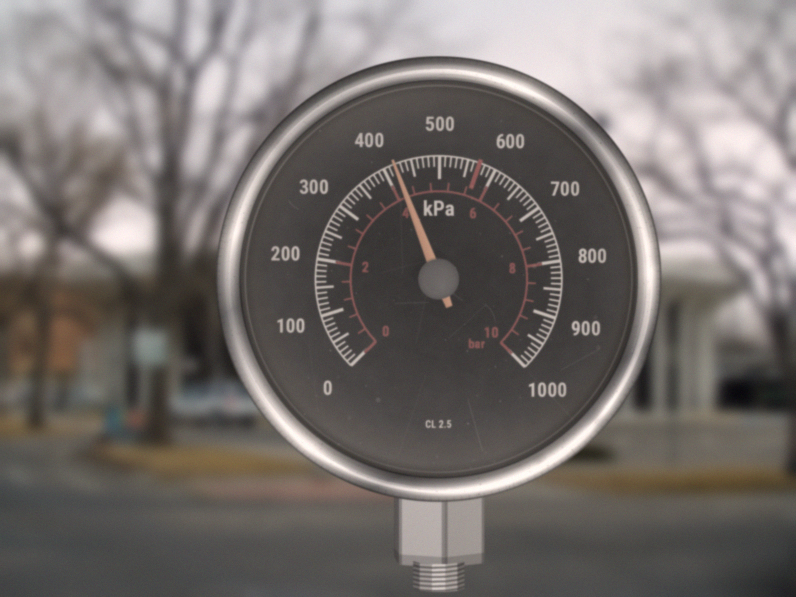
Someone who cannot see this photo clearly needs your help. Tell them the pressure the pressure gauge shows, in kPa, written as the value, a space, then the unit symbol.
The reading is 420 kPa
